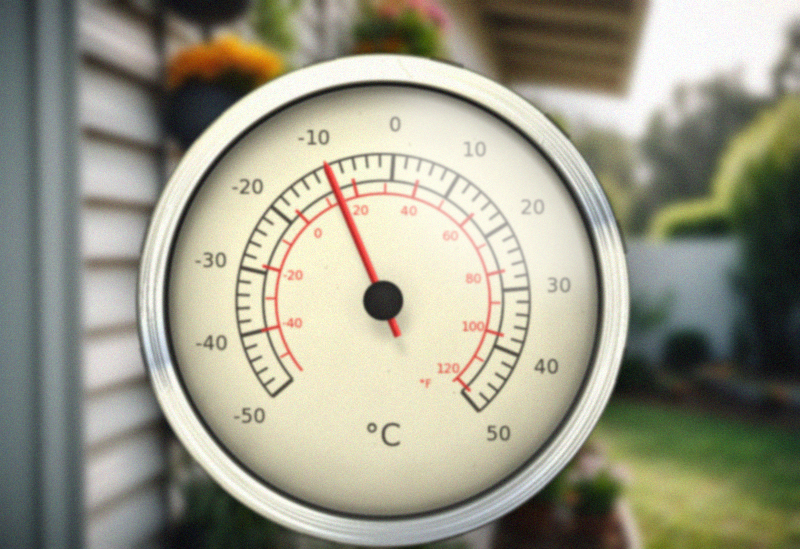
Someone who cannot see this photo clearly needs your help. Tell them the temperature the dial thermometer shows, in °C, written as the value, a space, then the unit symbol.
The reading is -10 °C
